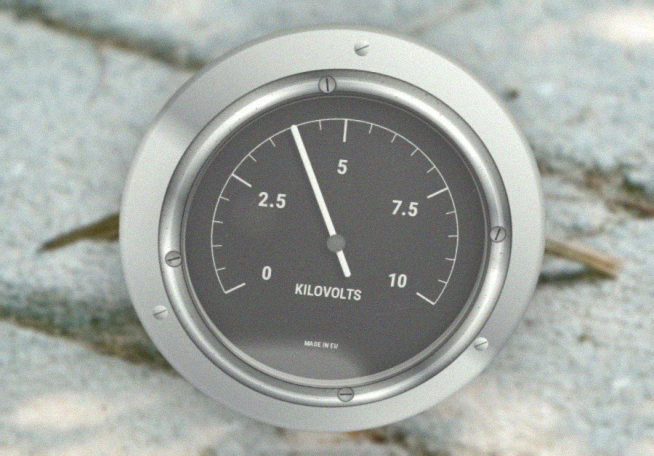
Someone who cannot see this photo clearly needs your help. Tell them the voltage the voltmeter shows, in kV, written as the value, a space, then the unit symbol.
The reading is 4 kV
